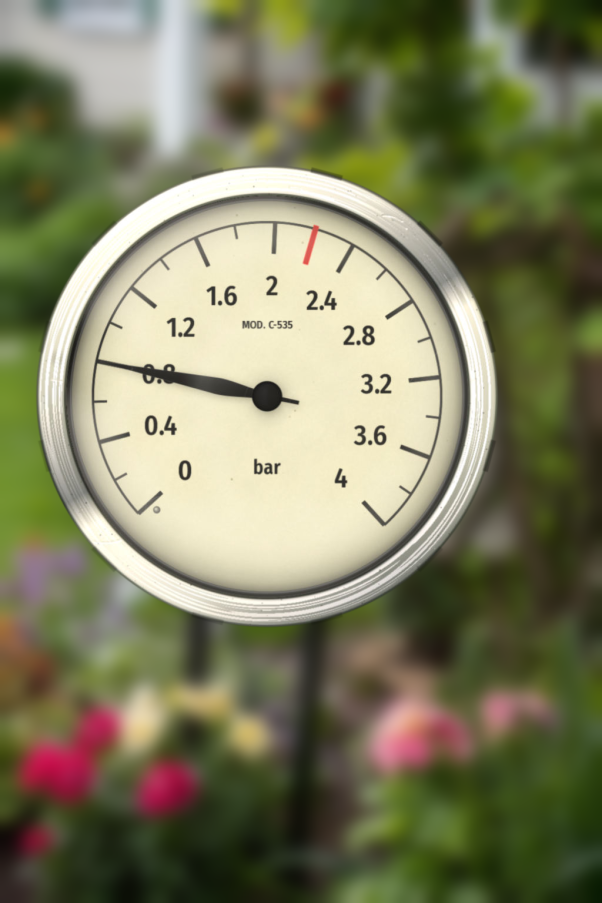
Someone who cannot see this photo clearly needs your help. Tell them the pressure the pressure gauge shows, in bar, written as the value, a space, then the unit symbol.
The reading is 0.8 bar
